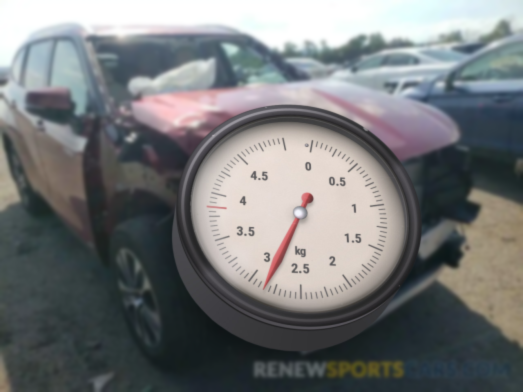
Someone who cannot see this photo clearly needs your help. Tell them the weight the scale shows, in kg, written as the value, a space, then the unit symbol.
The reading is 2.85 kg
